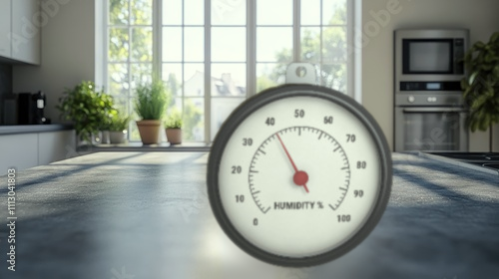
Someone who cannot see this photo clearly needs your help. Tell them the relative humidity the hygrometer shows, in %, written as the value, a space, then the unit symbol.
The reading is 40 %
